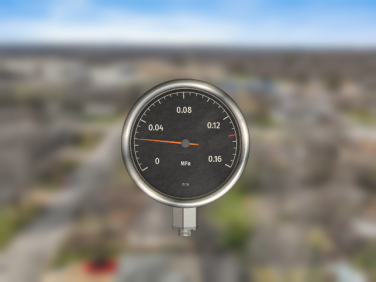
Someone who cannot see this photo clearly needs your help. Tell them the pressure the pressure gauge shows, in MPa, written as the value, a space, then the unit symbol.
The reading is 0.025 MPa
